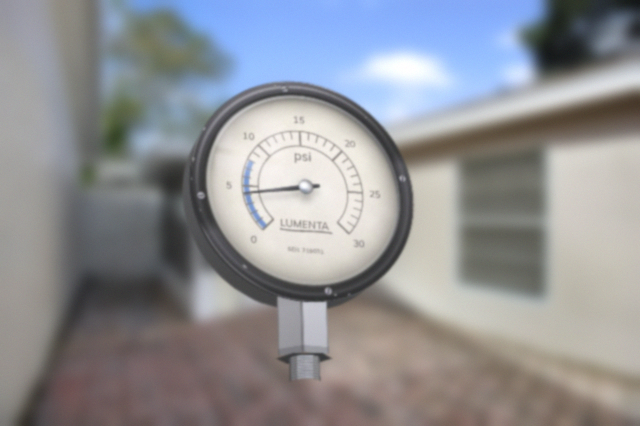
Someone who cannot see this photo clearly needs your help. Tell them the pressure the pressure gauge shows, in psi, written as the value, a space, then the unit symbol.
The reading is 4 psi
